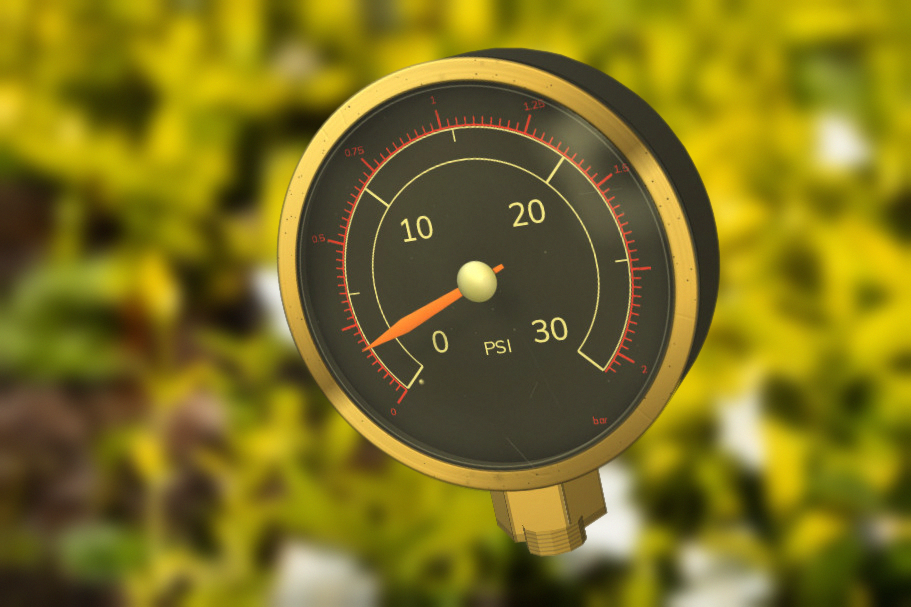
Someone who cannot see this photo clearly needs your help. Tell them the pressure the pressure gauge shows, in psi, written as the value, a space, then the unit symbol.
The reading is 2.5 psi
